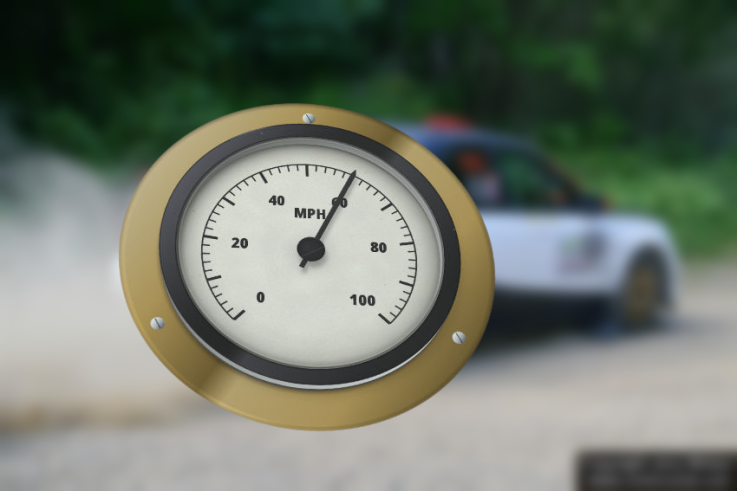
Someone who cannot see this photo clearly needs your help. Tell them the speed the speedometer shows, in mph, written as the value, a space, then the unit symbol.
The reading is 60 mph
